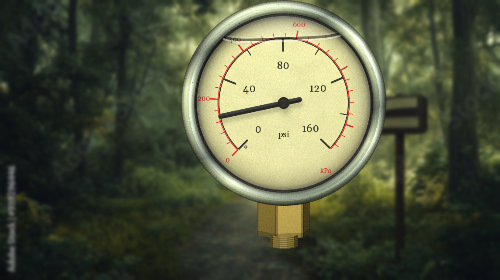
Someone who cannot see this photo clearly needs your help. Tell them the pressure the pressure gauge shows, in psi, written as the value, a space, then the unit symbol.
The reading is 20 psi
